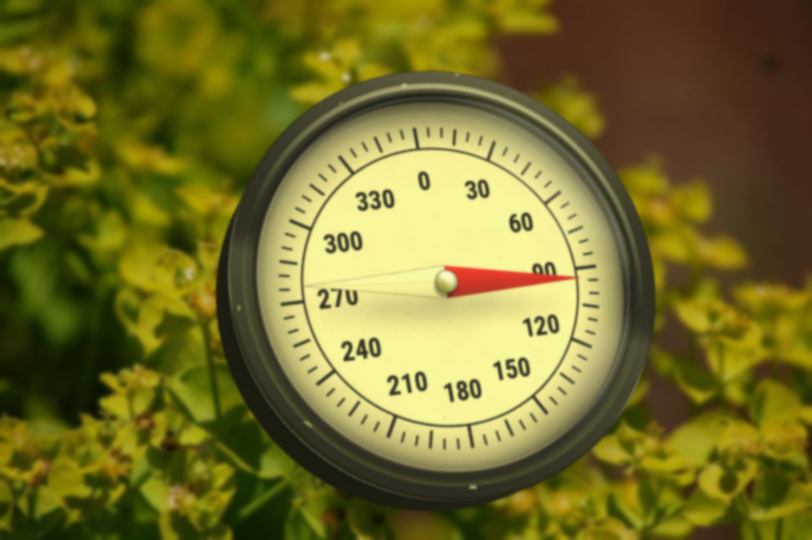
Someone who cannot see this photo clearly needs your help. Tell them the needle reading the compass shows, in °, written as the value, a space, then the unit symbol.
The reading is 95 °
